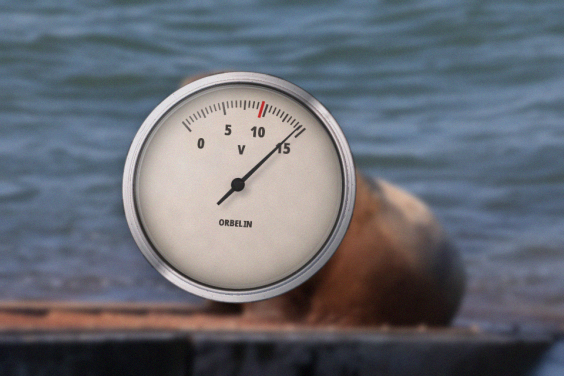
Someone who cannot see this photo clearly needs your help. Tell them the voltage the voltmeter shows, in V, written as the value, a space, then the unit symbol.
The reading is 14.5 V
